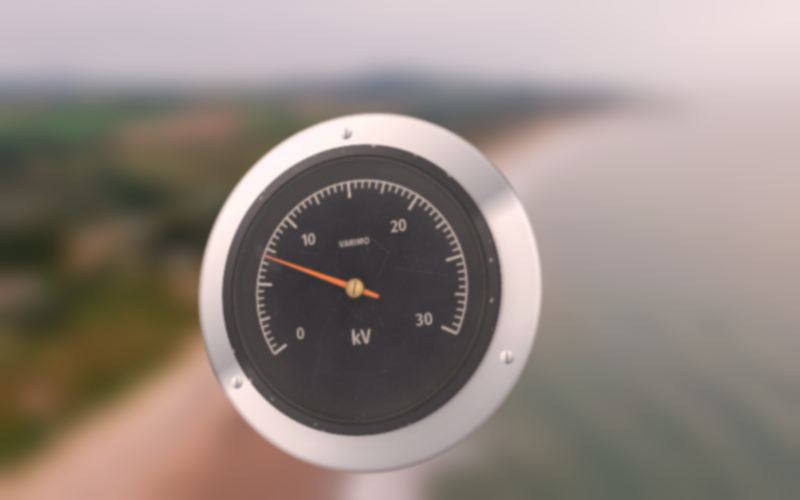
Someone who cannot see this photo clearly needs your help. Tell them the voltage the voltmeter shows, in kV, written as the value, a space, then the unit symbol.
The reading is 7 kV
